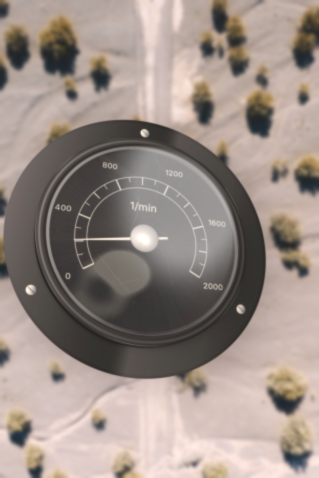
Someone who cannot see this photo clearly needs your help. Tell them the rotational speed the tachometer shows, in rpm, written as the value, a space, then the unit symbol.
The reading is 200 rpm
